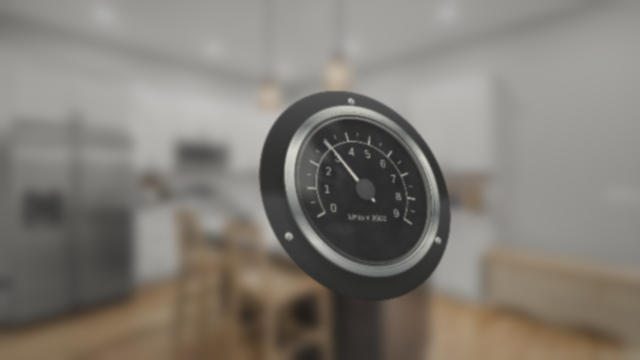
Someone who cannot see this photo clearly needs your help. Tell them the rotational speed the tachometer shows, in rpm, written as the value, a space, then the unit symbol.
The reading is 3000 rpm
